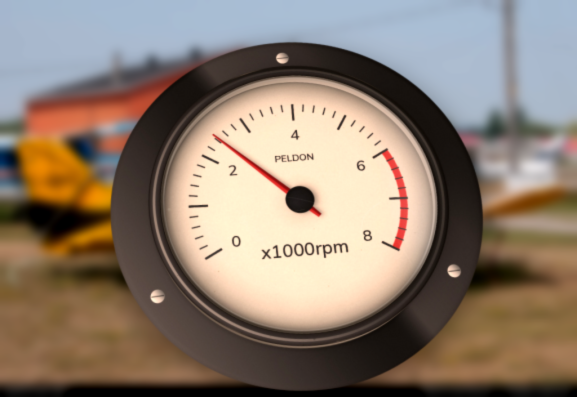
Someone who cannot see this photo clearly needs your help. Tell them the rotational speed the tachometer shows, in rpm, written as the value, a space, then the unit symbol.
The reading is 2400 rpm
